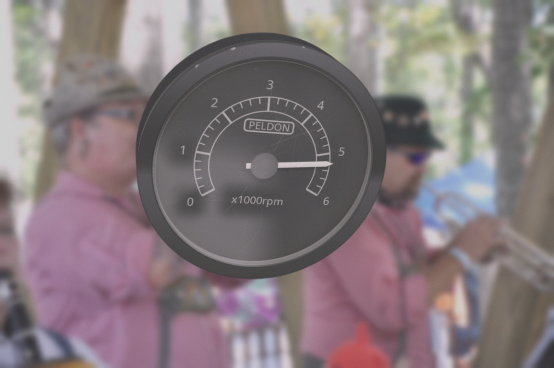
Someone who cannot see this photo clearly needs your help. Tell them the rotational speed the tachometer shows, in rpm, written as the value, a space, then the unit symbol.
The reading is 5200 rpm
